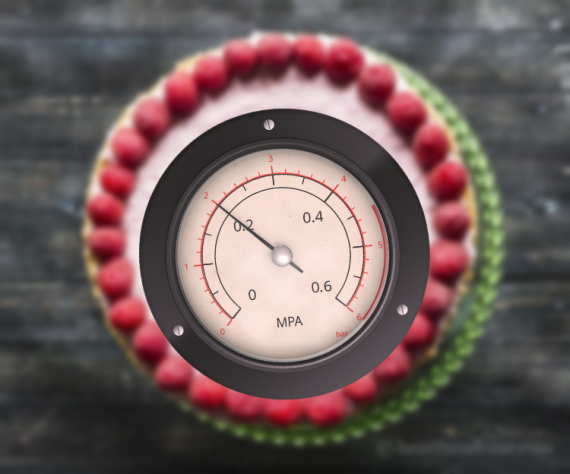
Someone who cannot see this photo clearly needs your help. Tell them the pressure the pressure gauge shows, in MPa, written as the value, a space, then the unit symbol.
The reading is 0.2 MPa
